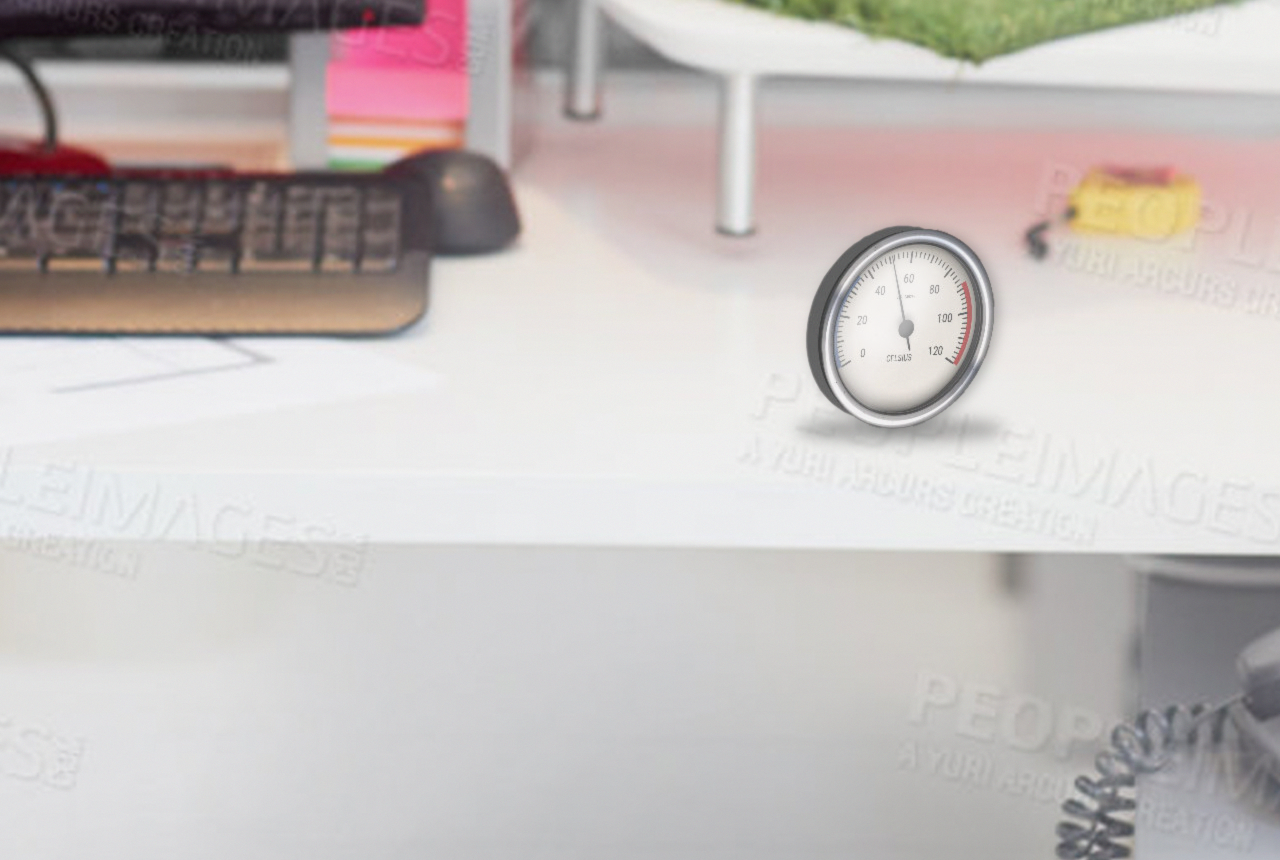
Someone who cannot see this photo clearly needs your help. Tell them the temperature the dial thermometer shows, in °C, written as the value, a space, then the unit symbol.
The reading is 50 °C
